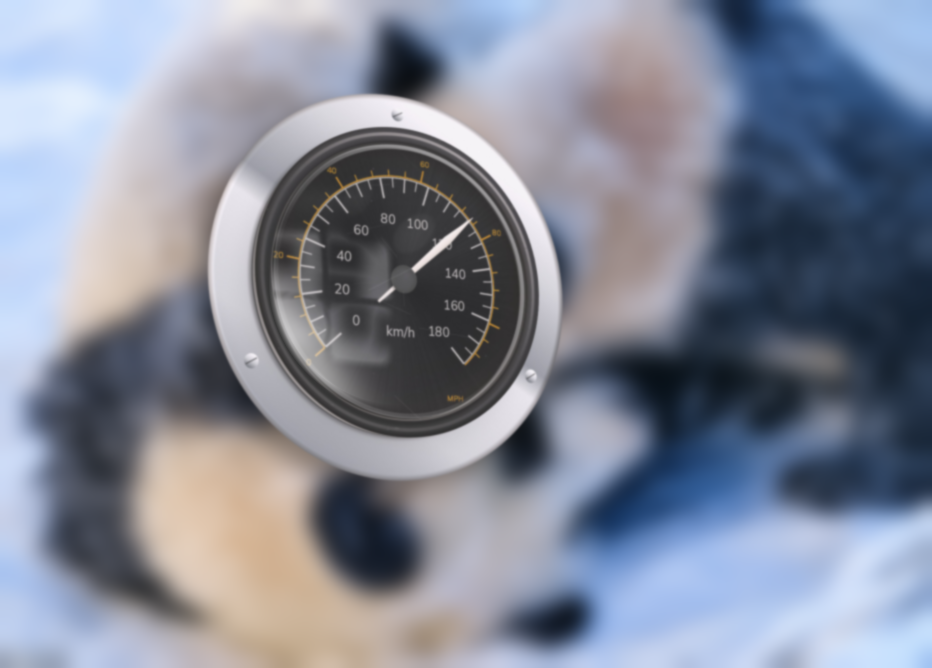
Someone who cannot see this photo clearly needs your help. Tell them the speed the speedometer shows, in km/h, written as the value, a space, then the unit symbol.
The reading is 120 km/h
